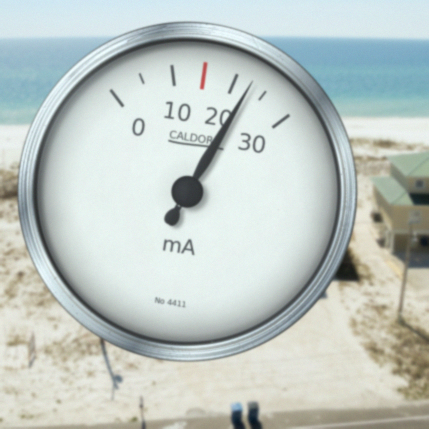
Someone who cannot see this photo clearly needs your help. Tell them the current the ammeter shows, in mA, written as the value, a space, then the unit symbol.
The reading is 22.5 mA
